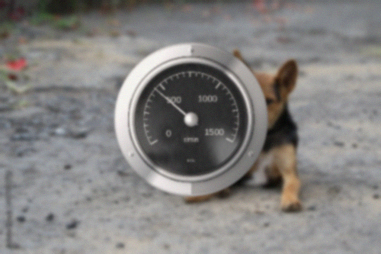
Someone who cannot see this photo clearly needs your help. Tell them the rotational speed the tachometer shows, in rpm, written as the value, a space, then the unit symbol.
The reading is 450 rpm
